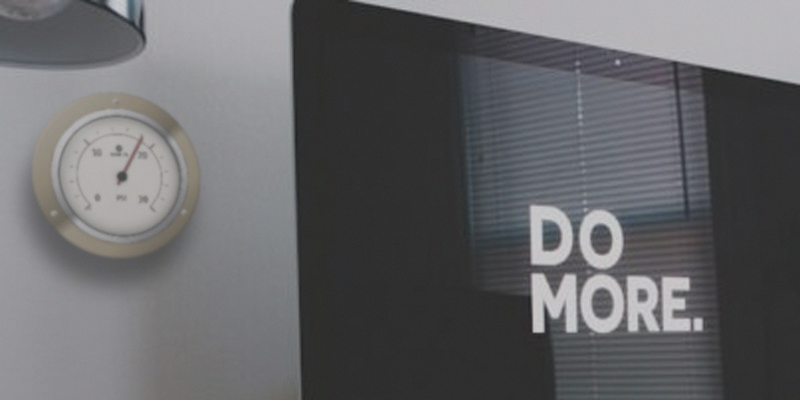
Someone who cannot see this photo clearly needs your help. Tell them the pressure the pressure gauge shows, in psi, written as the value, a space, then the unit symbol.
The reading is 18 psi
